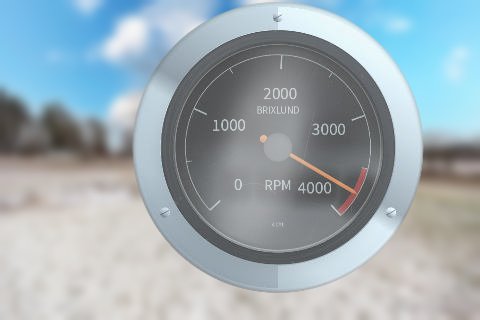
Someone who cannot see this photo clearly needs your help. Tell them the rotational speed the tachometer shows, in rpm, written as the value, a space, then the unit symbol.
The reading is 3750 rpm
